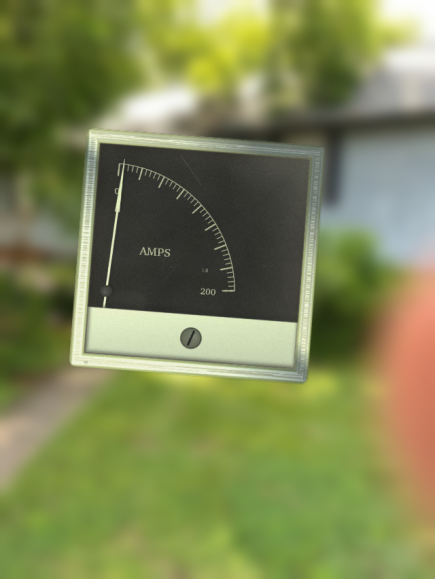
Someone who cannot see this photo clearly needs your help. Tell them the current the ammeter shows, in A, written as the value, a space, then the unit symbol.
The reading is 5 A
